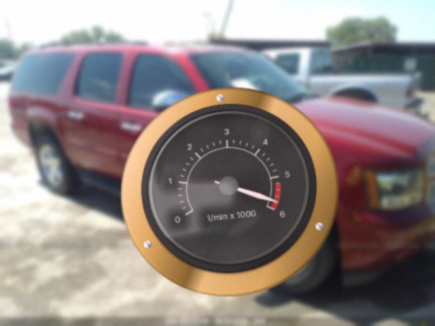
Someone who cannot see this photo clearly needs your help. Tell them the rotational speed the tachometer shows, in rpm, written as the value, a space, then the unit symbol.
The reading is 5800 rpm
